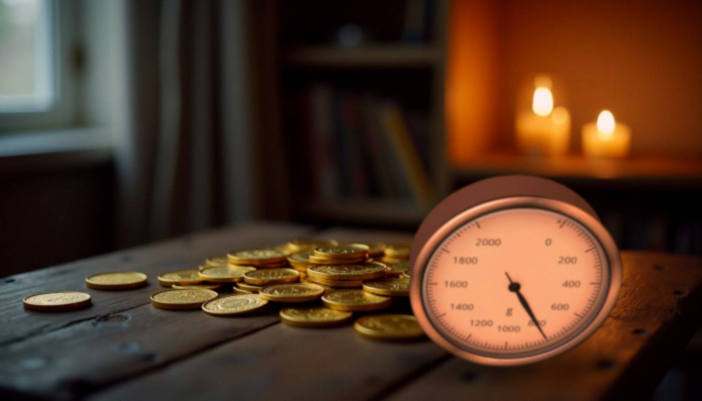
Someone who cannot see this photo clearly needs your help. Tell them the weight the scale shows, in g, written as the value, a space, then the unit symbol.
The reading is 800 g
